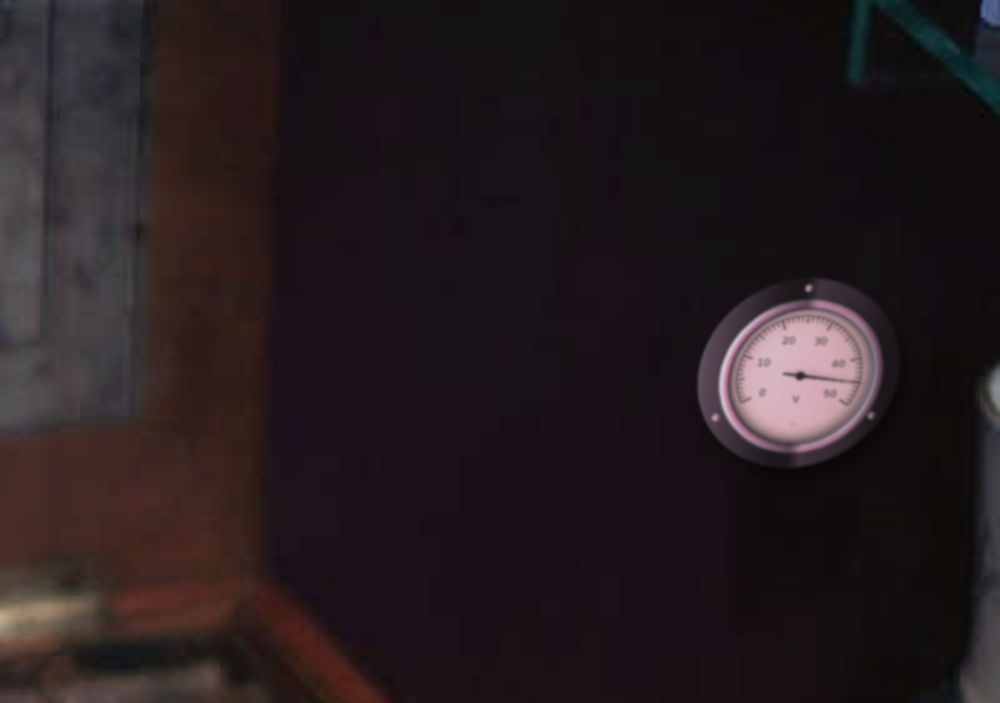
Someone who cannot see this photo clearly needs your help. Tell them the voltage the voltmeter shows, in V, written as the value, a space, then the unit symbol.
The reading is 45 V
